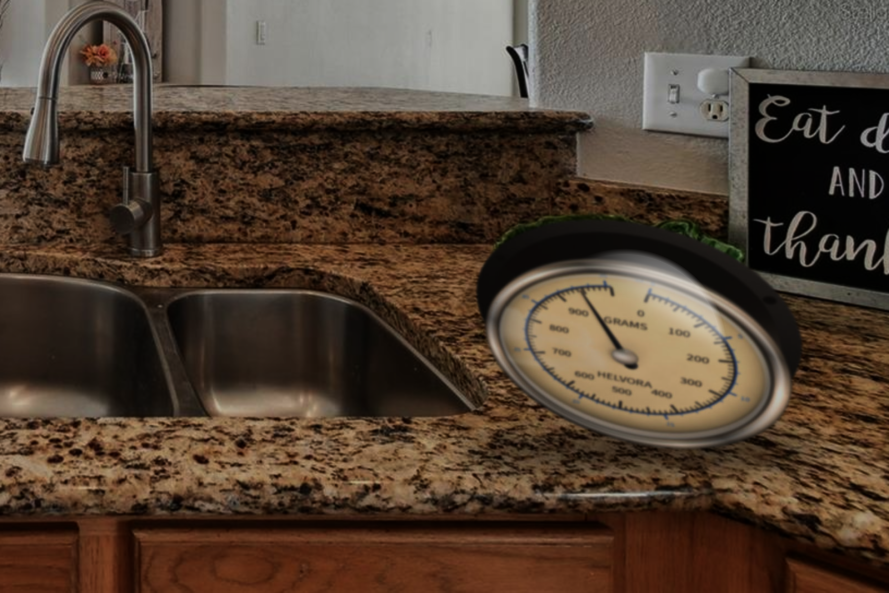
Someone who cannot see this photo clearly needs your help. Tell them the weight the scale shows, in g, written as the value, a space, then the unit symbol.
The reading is 950 g
